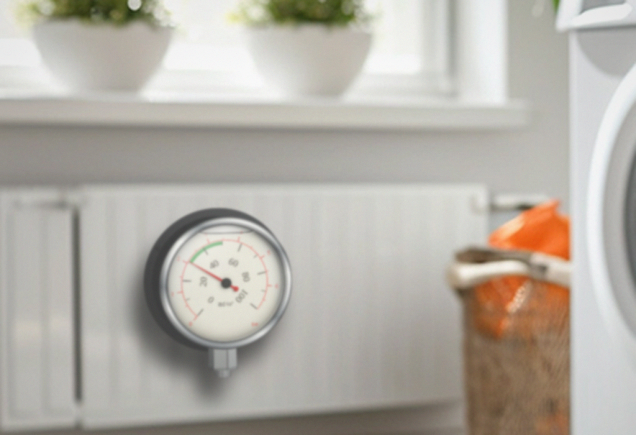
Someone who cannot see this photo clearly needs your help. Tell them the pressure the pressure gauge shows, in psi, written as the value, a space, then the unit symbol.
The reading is 30 psi
